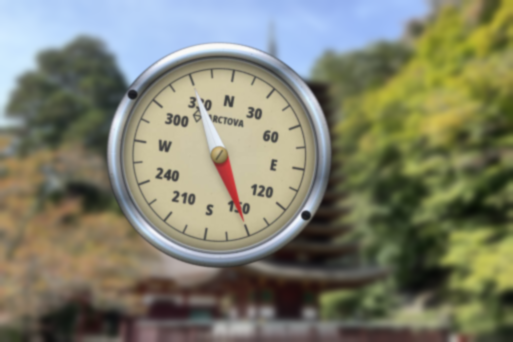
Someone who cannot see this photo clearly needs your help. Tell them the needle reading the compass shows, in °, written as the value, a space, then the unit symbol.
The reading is 150 °
